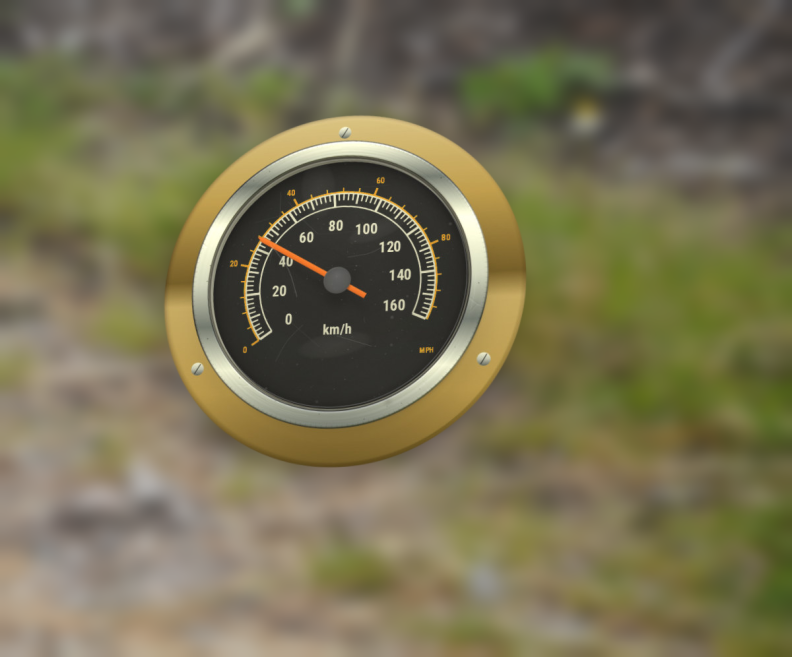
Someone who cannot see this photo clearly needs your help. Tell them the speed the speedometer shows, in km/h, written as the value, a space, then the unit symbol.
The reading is 44 km/h
